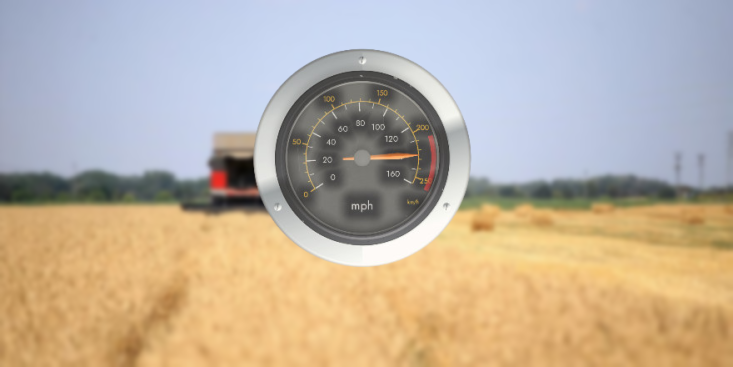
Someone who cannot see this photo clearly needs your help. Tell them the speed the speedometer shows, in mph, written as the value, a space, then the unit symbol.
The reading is 140 mph
